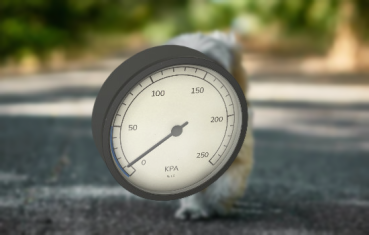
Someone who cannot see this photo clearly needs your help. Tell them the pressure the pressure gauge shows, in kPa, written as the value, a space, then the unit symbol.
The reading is 10 kPa
